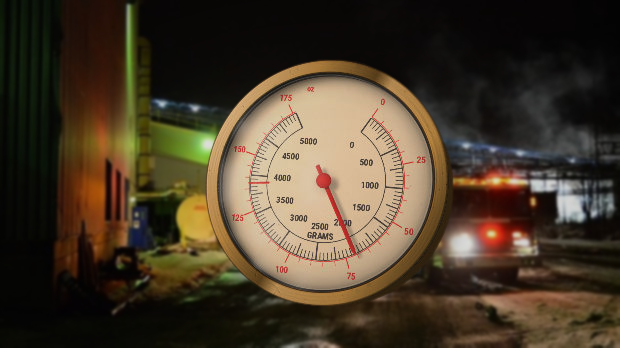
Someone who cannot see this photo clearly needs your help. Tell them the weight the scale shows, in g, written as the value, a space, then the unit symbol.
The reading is 2000 g
